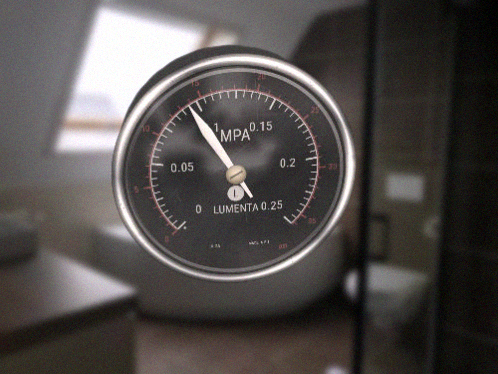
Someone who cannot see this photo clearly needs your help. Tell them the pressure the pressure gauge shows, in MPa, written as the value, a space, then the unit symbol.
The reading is 0.095 MPa
